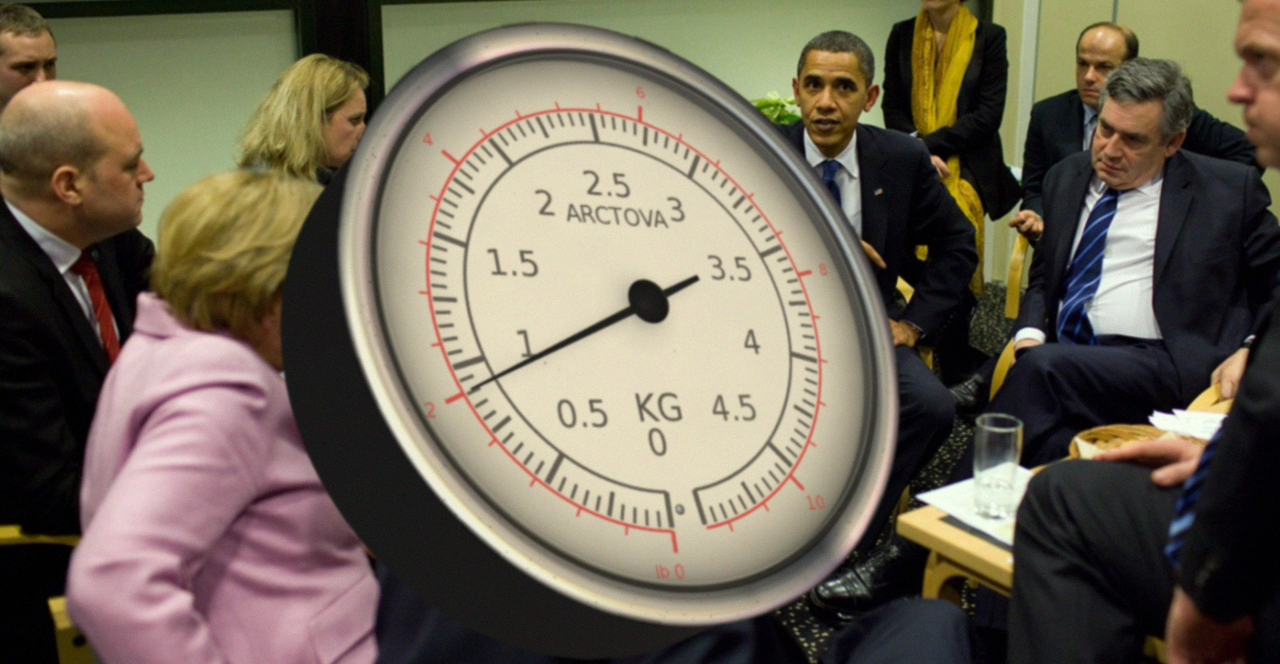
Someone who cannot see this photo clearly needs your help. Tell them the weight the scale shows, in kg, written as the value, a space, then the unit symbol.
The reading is 0.9 kg
